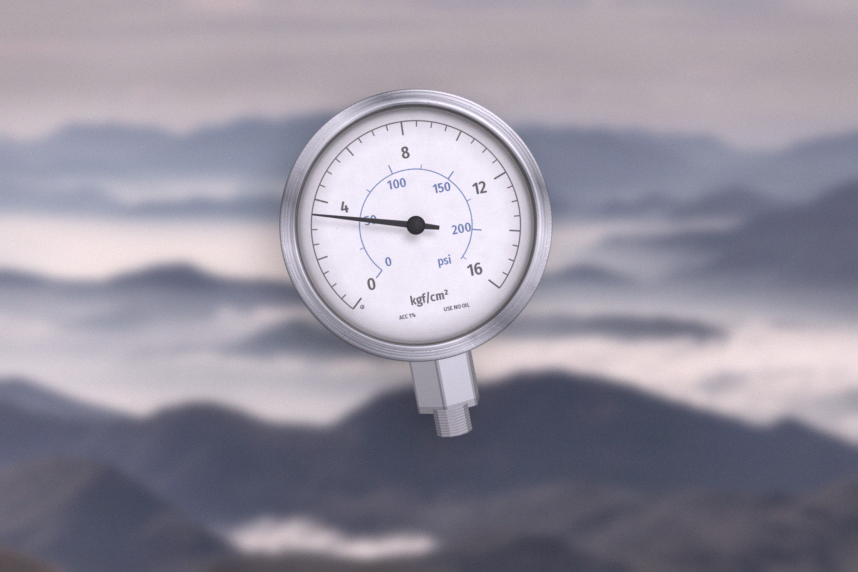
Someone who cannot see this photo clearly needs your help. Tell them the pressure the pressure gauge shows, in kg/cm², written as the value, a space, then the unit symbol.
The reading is 3.5 kg/cm²
